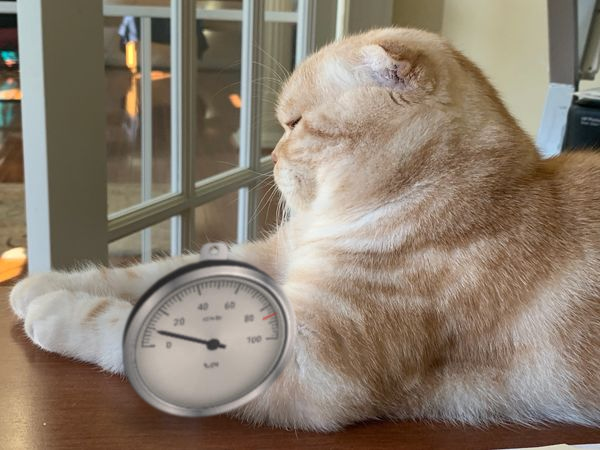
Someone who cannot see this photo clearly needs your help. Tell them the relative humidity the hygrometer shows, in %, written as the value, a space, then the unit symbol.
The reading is 10 %
